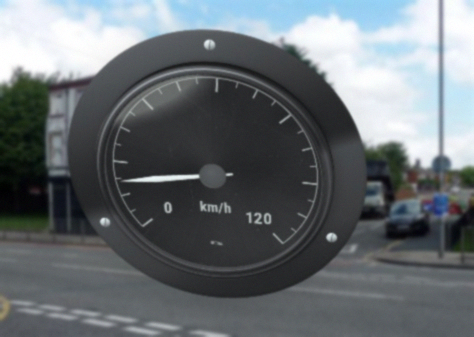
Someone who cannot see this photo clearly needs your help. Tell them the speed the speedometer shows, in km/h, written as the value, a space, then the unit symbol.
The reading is 15 km/h
